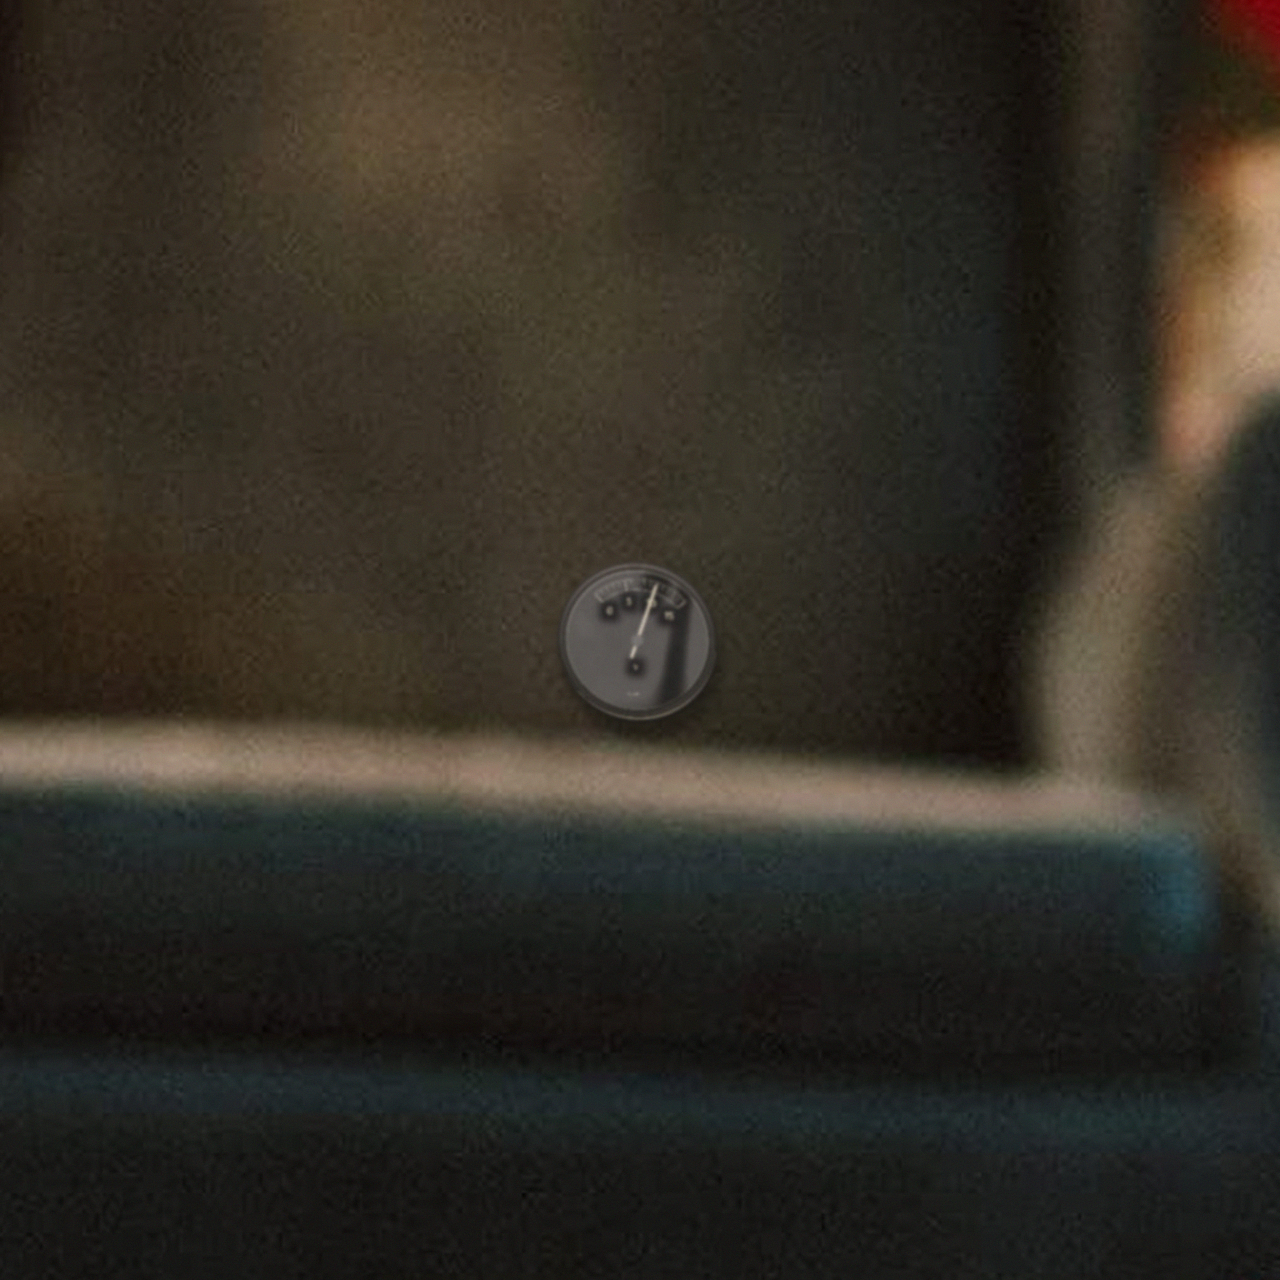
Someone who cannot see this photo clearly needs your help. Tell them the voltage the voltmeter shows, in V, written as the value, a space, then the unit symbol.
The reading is 10 V
